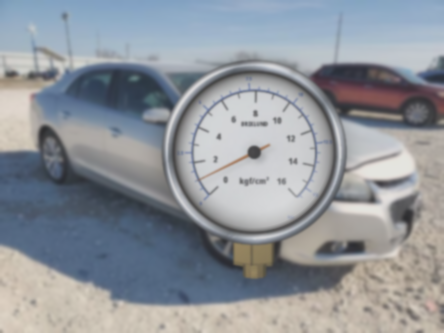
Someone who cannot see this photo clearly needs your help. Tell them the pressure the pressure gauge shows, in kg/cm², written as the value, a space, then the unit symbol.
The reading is 1 kg/cm²
